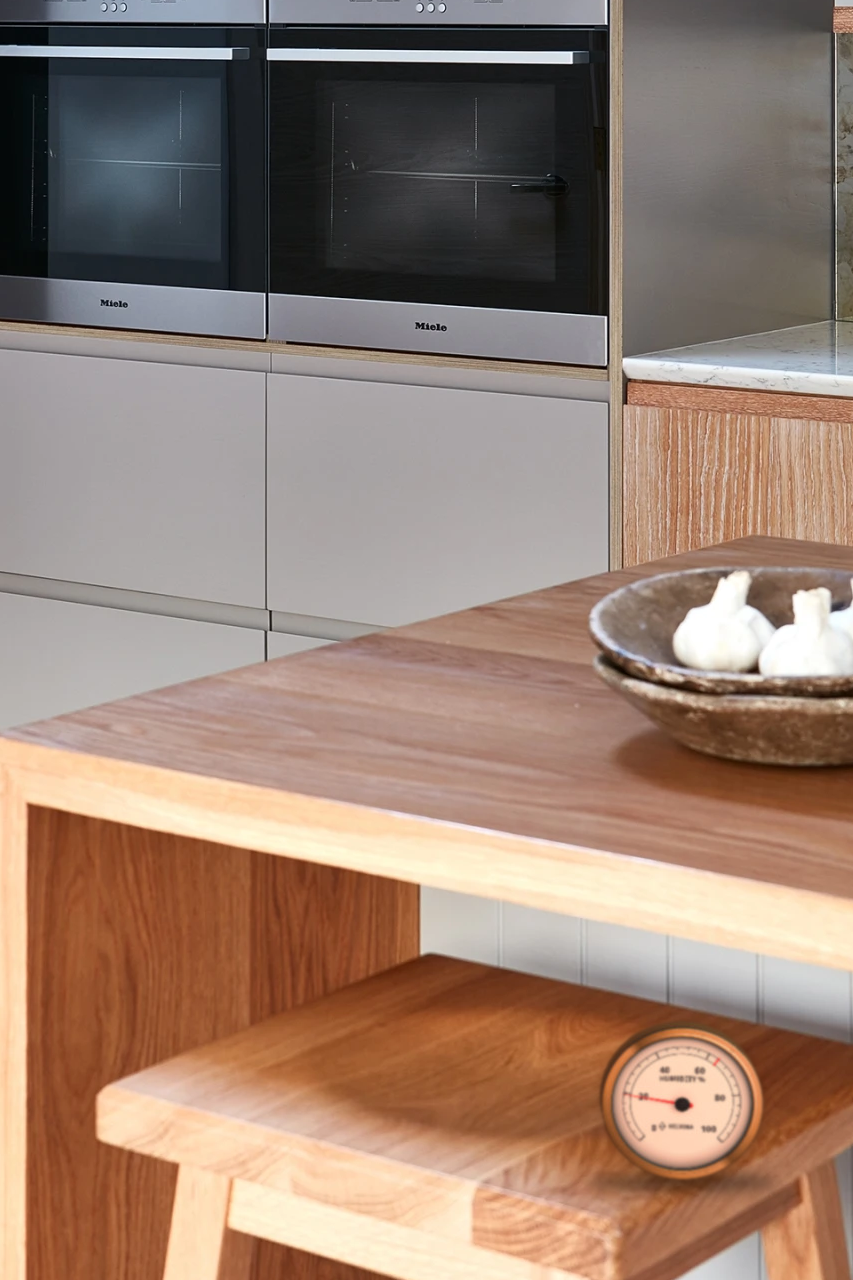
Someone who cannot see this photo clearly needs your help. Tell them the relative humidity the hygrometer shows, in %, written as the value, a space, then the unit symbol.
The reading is 20 %
